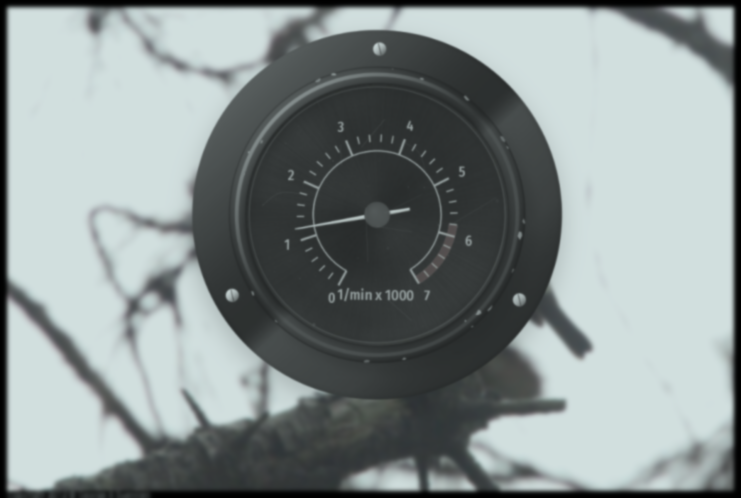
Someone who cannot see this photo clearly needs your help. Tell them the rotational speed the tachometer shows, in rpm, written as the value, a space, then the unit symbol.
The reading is 1200 rpm
